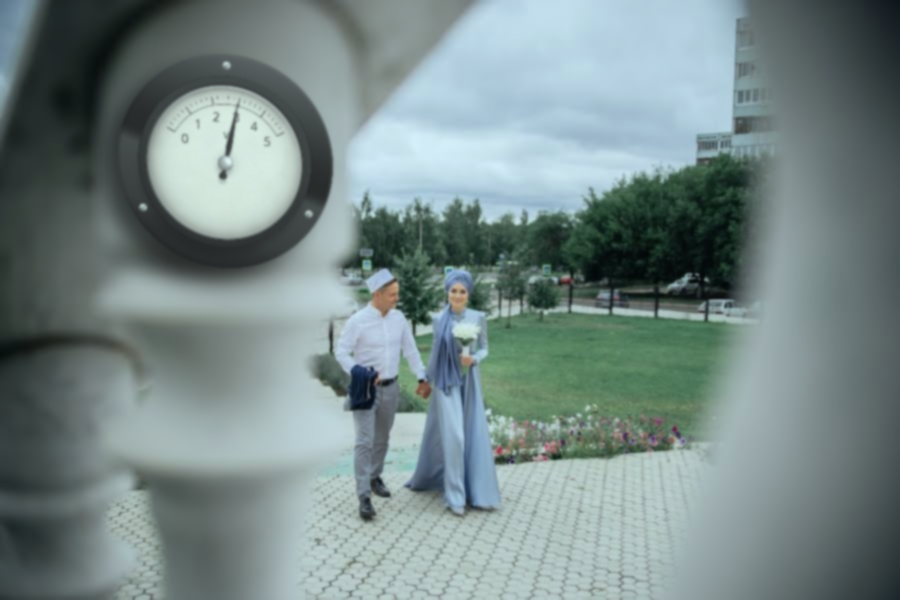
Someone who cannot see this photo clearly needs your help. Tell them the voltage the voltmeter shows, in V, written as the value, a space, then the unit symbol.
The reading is 3 V
